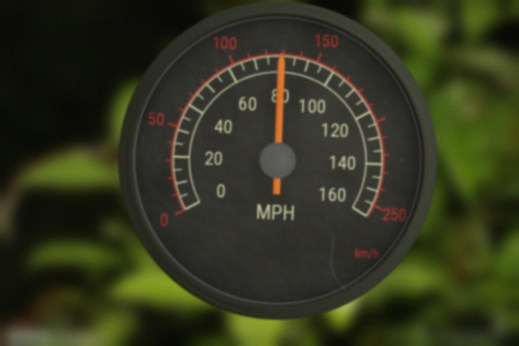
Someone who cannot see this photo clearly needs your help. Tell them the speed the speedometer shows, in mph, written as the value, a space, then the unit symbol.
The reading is 80 mph
